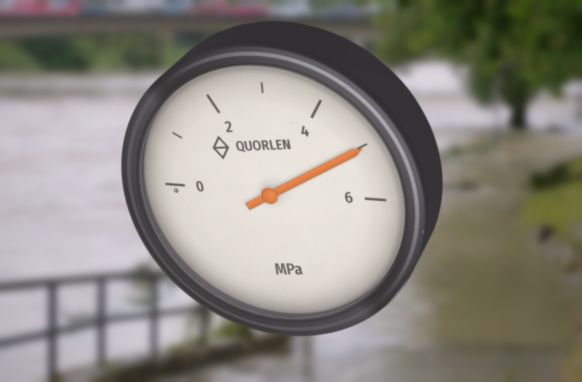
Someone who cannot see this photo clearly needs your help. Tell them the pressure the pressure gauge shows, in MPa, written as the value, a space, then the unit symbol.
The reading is 5 MPa
